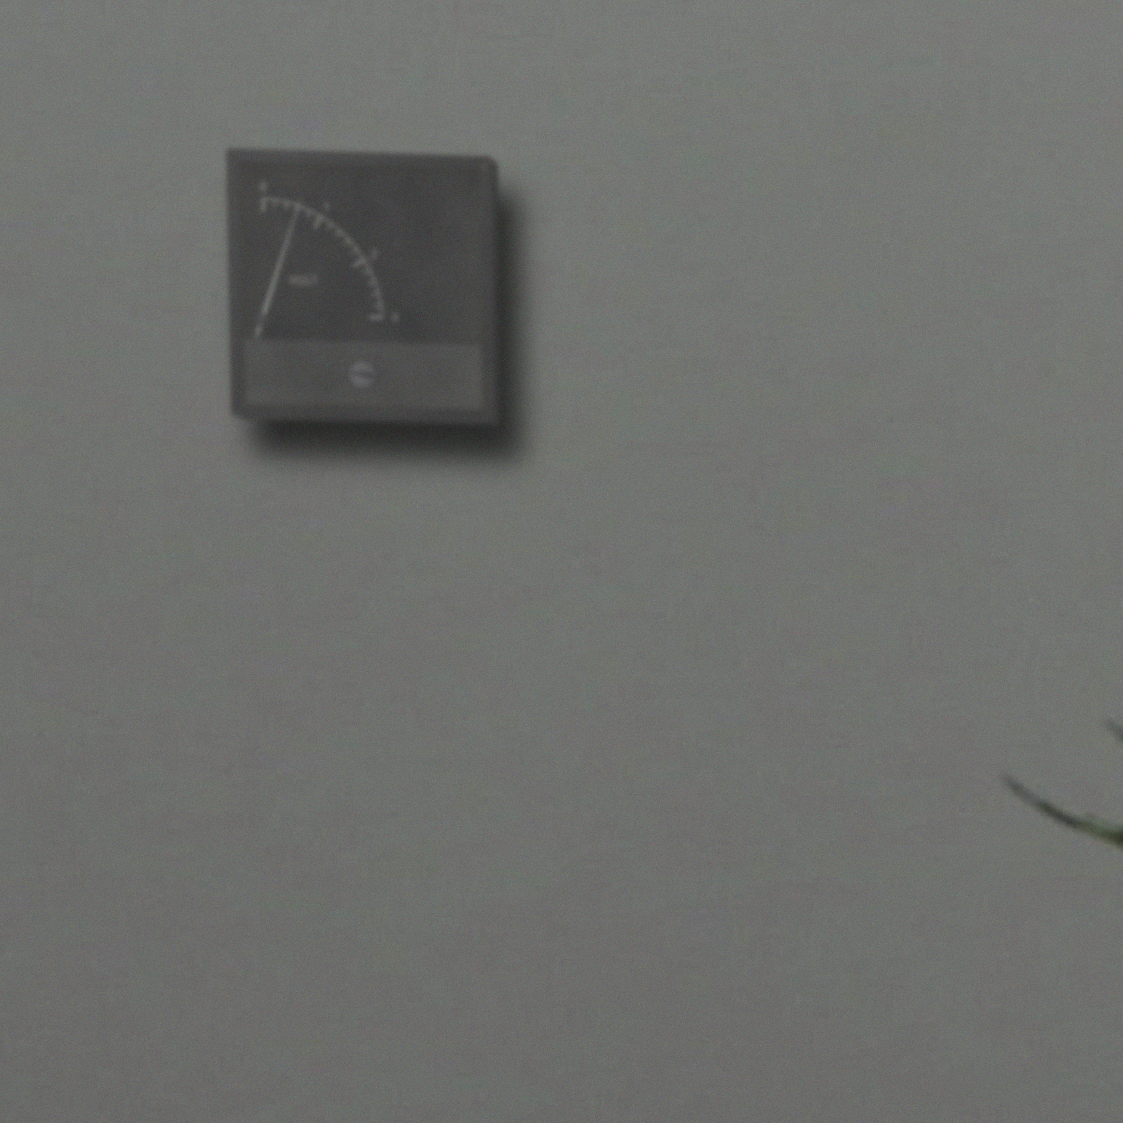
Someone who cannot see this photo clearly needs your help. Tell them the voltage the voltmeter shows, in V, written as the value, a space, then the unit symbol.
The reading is 0.6 V
